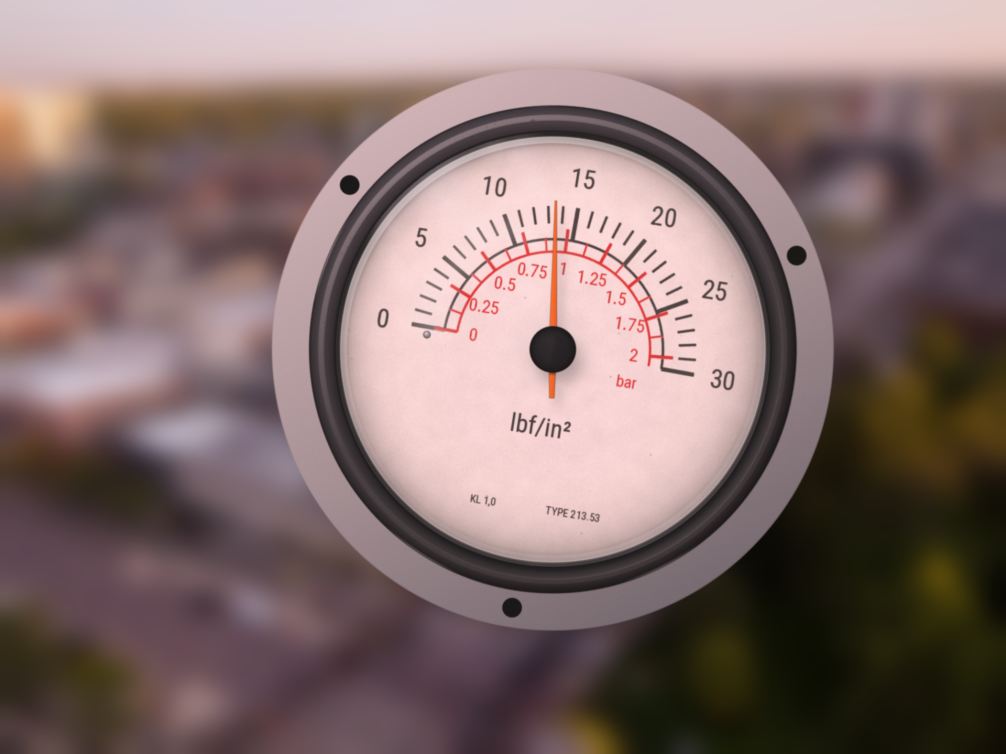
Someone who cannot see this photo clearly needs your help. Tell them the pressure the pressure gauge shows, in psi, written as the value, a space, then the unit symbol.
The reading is 13.5 psi
